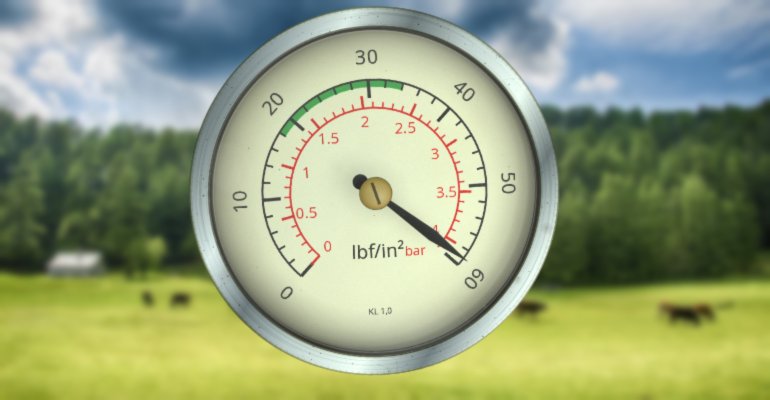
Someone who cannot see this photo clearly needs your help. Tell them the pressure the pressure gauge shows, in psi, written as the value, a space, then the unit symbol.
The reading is 59 psi
